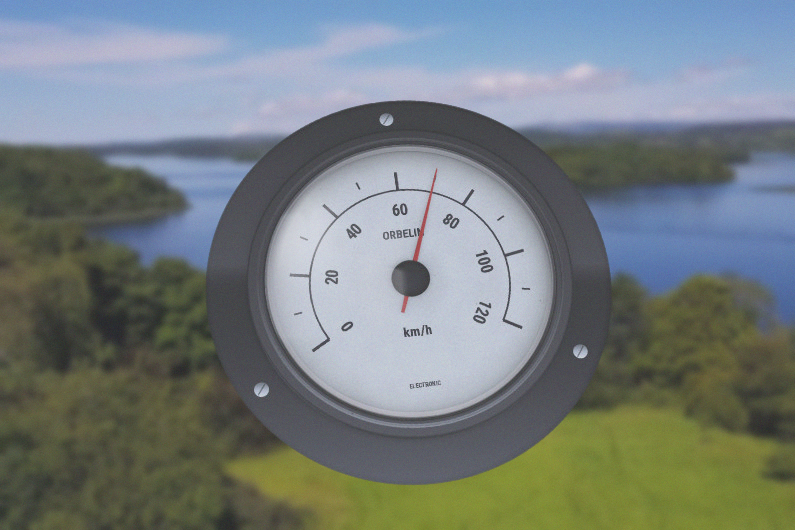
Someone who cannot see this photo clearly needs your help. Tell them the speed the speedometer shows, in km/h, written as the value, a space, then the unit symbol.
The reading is 70 km/h
